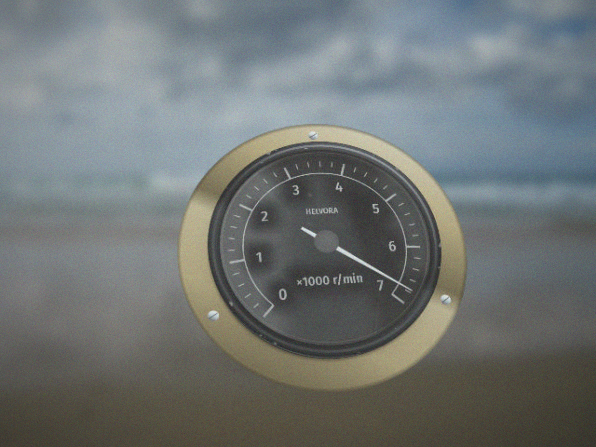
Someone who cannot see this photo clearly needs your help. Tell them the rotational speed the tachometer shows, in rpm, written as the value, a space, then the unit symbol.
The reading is 6800 rpm
